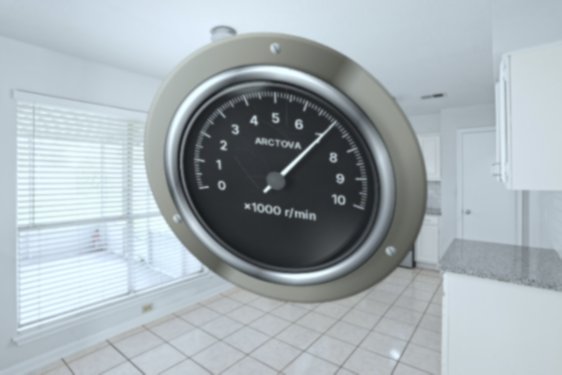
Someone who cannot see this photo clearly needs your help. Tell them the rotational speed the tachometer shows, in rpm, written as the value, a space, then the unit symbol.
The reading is 7000 rpm
